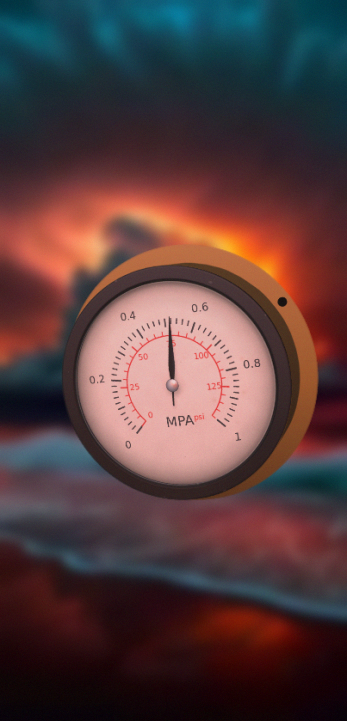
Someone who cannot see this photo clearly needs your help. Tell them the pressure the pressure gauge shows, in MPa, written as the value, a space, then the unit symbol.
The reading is 0.52 MPa
